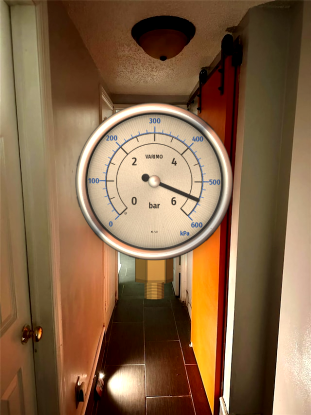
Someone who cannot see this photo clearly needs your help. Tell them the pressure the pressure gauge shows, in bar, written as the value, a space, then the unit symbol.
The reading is 5.5 bar
